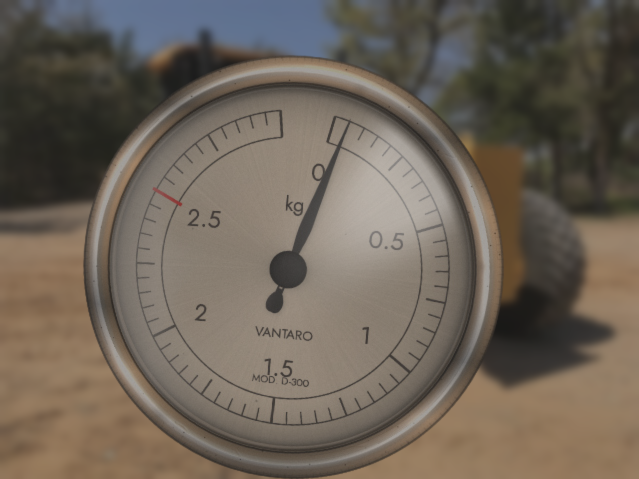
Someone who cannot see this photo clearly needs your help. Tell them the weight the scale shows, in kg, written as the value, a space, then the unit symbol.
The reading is 0.05 kg
